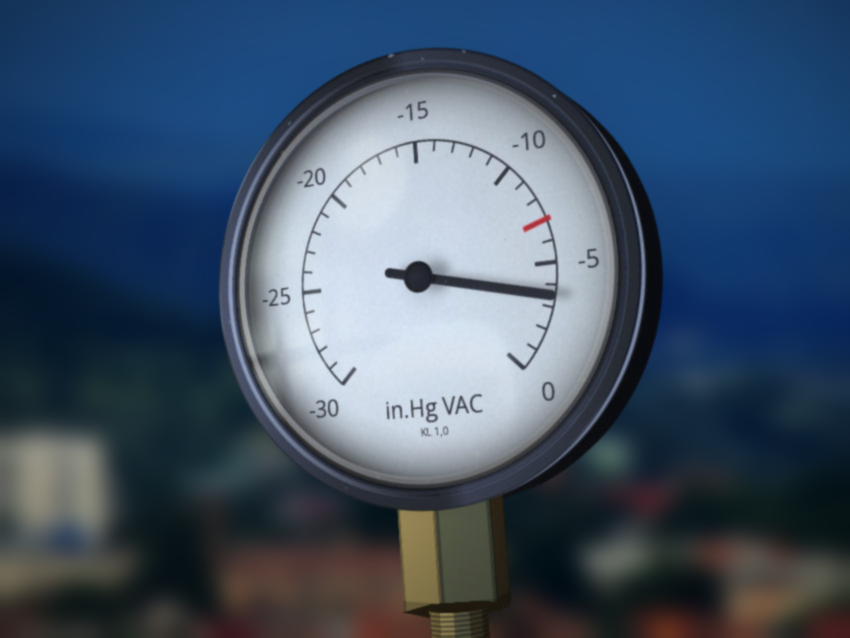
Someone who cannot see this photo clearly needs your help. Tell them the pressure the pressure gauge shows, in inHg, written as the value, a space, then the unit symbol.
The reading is -3.5 inHg
